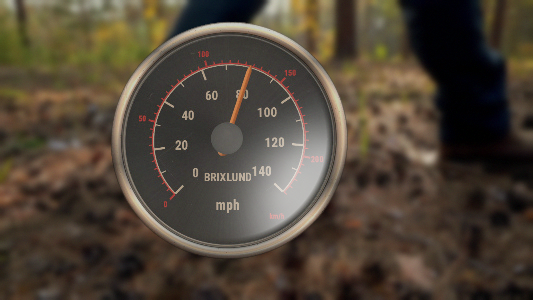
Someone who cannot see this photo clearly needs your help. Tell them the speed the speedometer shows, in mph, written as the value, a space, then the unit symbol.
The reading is 80 mph
